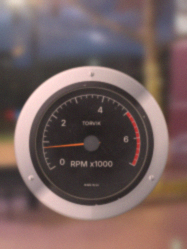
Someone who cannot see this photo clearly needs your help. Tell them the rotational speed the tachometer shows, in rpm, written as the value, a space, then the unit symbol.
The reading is 800 rpm
